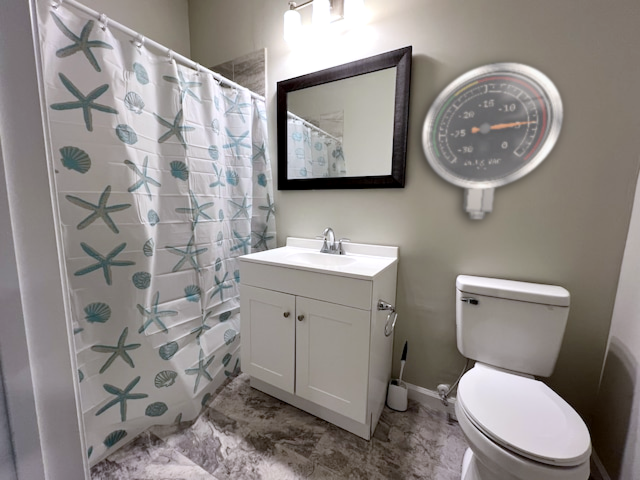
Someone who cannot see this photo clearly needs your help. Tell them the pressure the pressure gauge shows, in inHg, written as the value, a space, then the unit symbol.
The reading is -5 inHg
